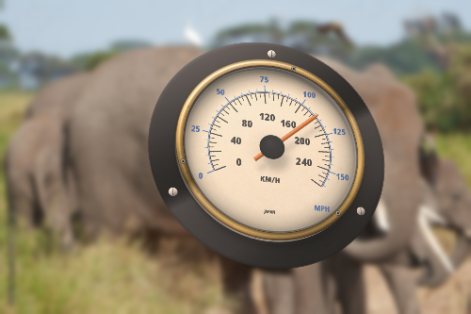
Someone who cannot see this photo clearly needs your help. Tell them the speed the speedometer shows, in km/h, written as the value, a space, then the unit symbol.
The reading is 180 km/h
